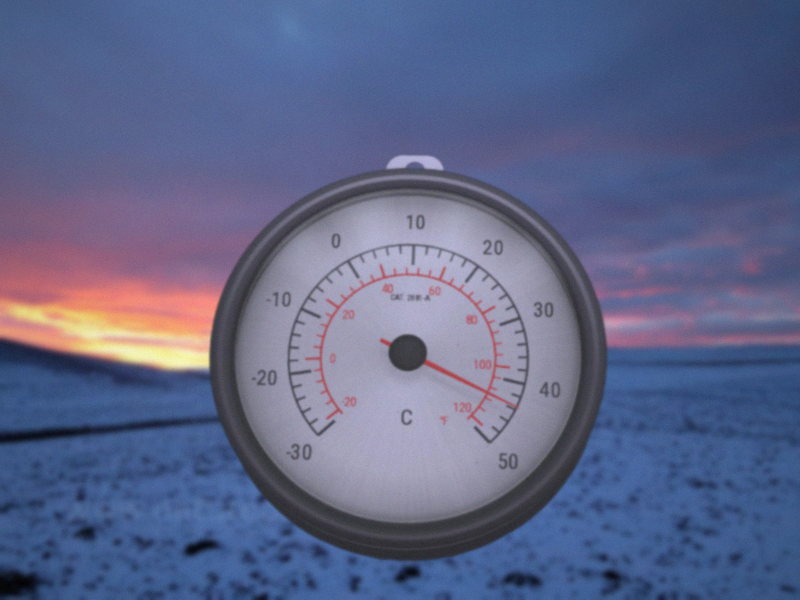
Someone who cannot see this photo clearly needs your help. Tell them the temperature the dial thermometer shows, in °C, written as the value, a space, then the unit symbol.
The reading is 44 °C
